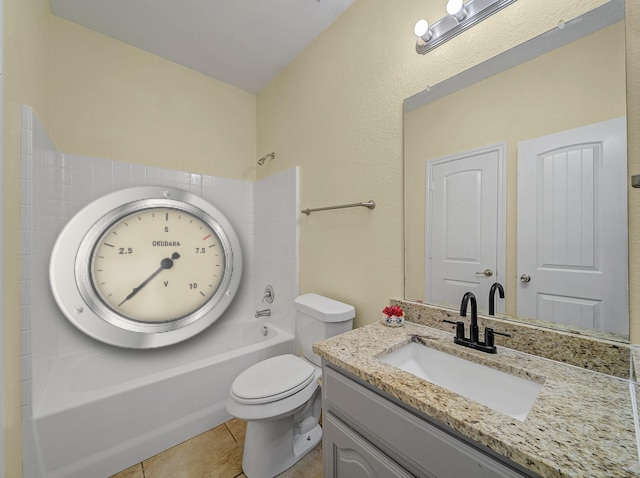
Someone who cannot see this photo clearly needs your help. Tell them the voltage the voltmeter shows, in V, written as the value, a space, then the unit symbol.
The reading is 0 V
